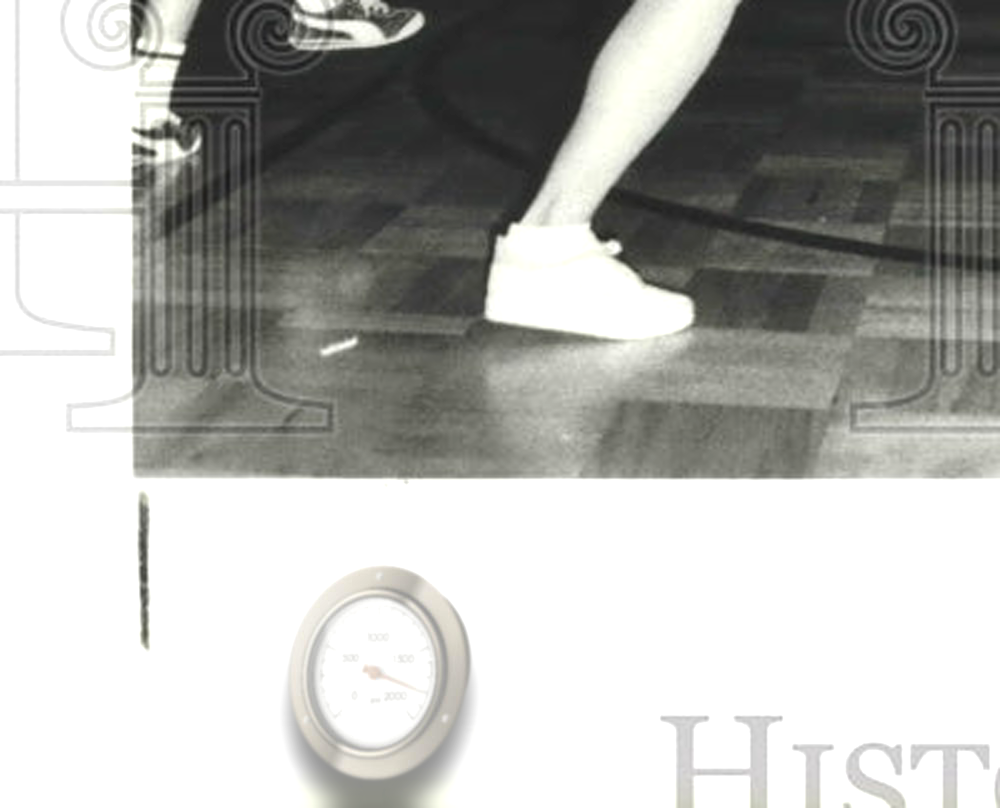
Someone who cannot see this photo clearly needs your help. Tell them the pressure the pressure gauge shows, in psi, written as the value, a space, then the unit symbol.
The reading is 1800 psi
